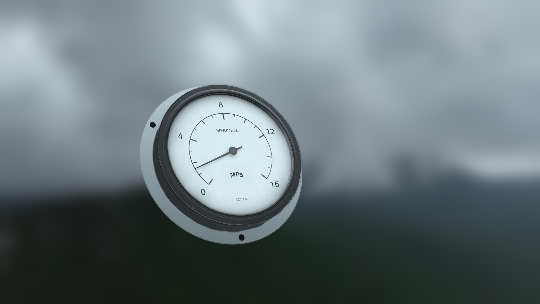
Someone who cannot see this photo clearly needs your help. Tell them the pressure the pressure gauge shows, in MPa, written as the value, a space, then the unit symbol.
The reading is 1.5 MPa
